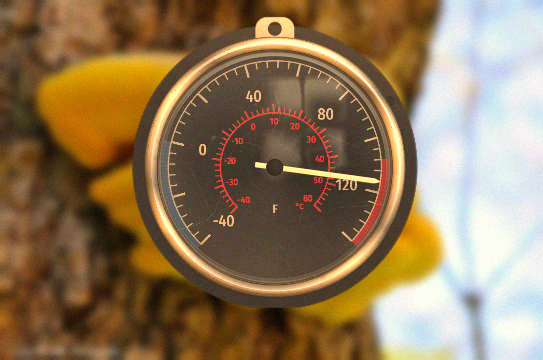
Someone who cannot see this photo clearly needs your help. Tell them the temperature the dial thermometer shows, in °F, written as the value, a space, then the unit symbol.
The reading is 116 °F
